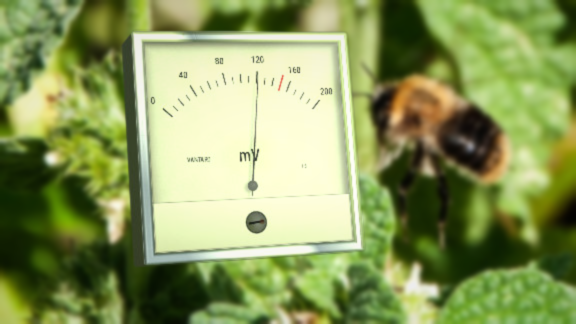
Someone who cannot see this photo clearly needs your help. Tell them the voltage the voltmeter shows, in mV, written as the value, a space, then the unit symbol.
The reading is 120 mV
